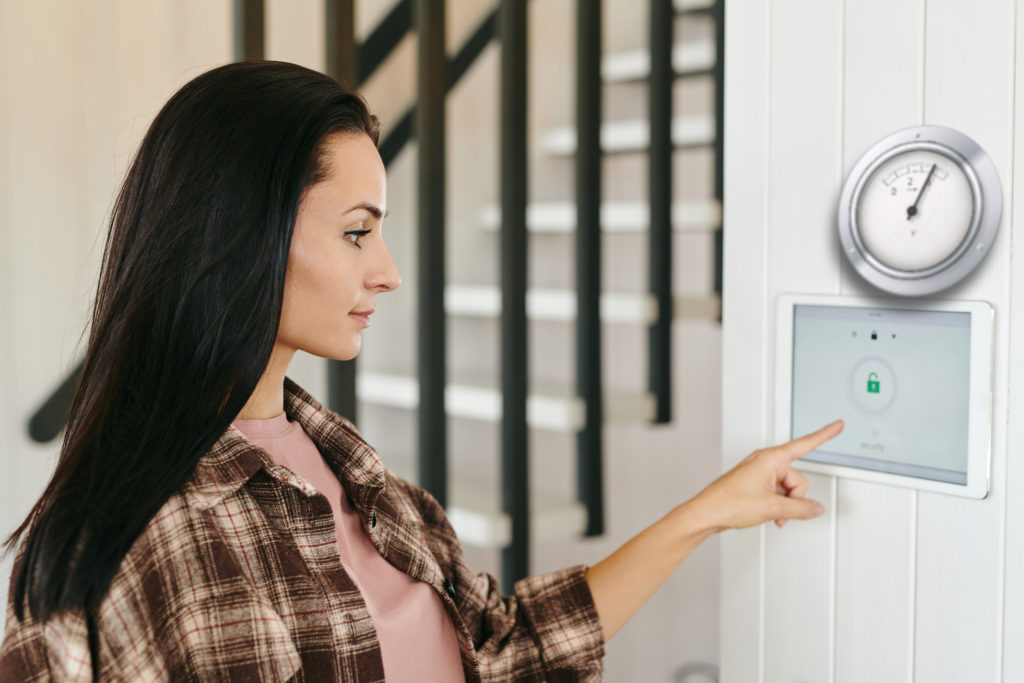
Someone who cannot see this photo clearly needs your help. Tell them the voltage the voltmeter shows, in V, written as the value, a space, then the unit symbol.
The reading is 4 V
